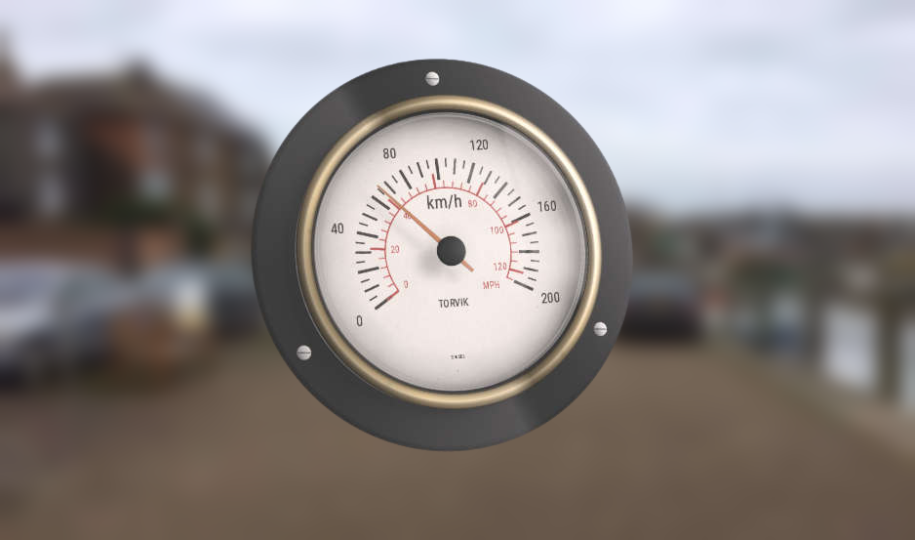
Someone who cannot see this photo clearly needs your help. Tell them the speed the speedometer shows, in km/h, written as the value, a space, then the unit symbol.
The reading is 65 km/h
